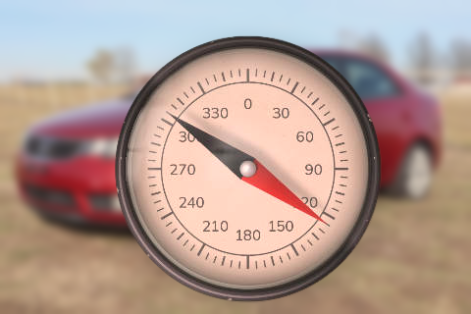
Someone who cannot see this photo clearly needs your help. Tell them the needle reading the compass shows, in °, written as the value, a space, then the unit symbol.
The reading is 125 °
